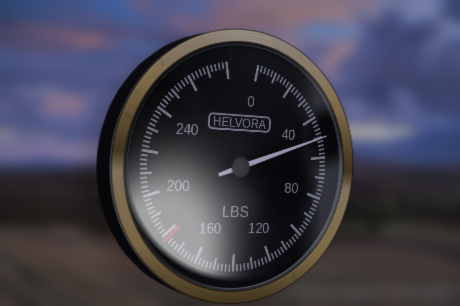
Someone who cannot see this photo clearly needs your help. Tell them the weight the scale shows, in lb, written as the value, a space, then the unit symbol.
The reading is 50 lb
